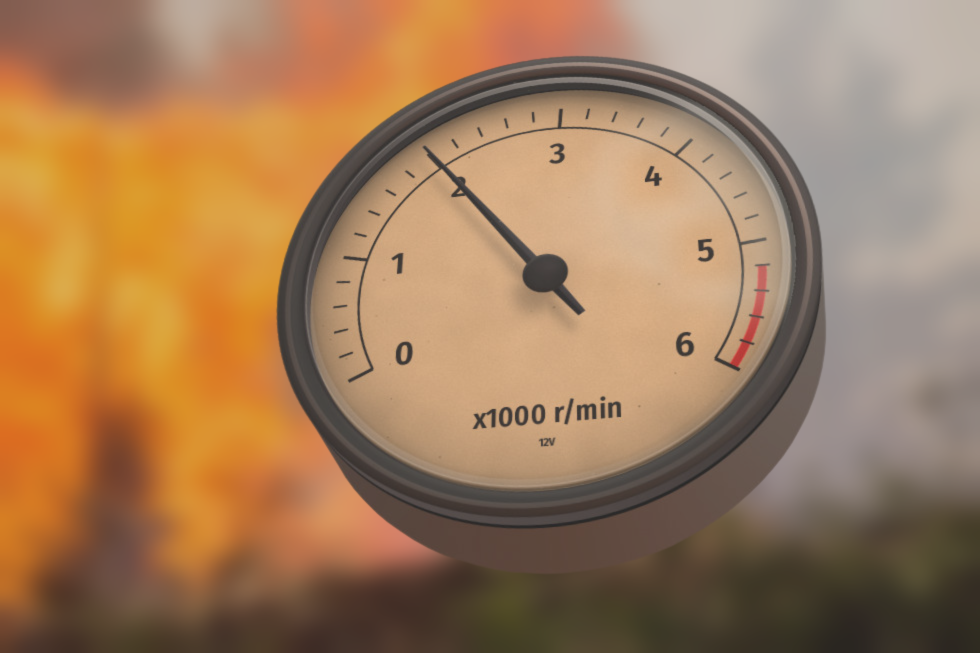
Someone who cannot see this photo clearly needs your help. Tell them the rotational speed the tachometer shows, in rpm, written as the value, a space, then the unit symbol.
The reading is 2000 rpm
